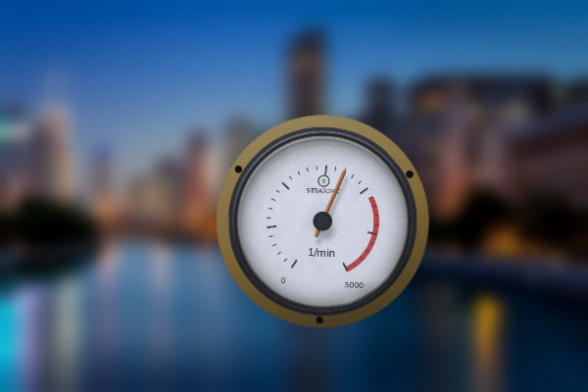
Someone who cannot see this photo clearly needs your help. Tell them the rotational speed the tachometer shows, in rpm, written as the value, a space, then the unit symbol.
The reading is 1700 rpm
